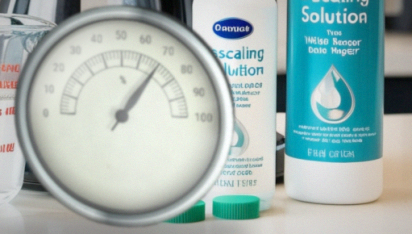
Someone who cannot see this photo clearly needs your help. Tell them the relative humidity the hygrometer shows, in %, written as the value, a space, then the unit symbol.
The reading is 70 %
